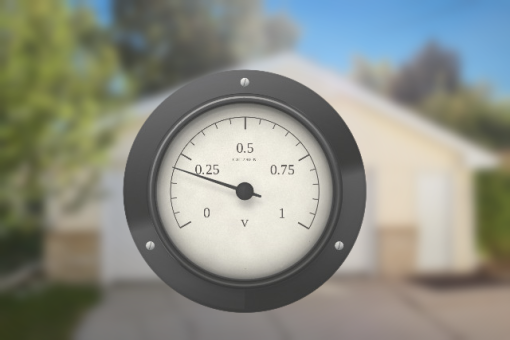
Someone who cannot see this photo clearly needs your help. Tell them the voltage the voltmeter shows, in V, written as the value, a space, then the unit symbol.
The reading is 0.2 V
